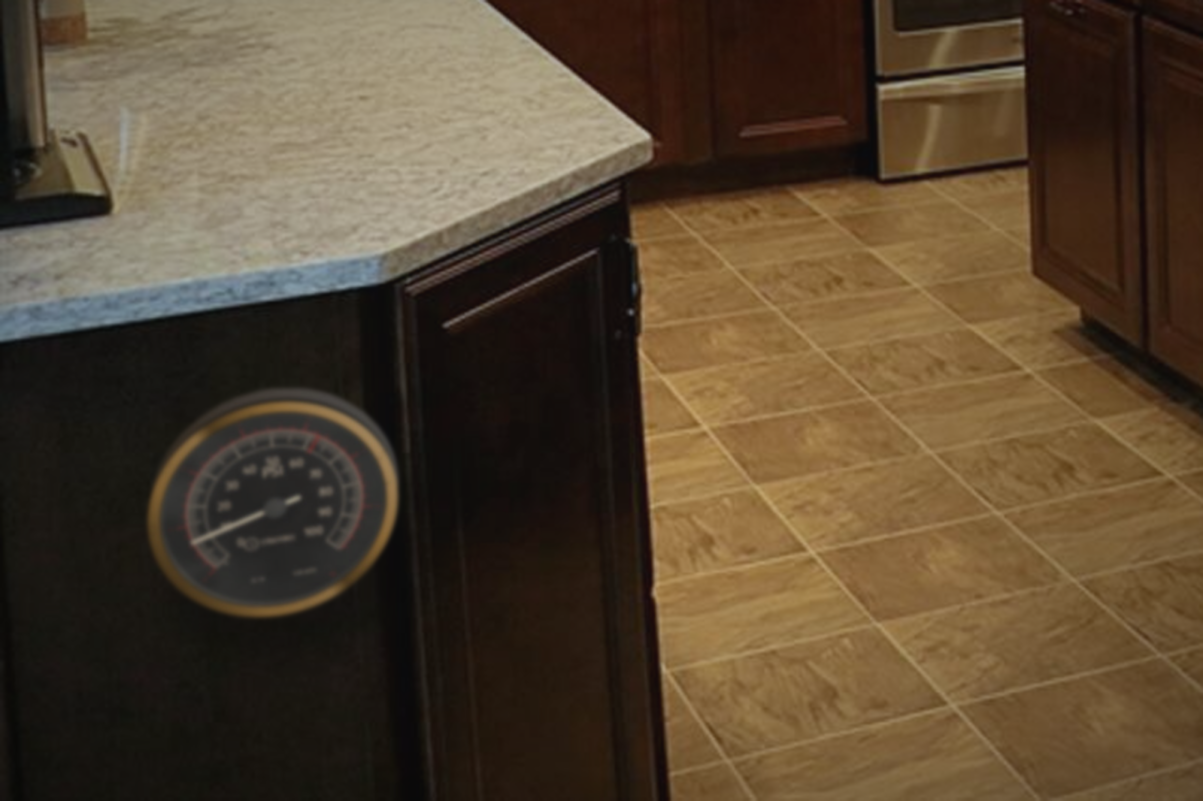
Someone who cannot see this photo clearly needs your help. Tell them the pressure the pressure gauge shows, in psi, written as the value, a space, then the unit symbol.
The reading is 10 psi
